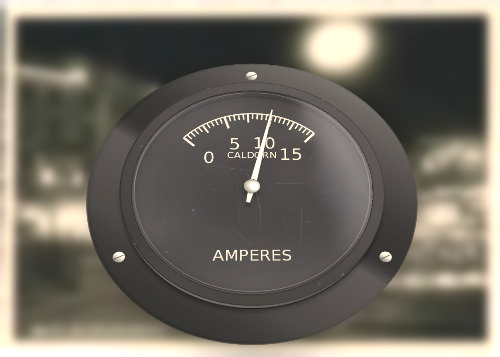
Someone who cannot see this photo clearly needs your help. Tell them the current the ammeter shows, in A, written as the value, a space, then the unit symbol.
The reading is 10 A
